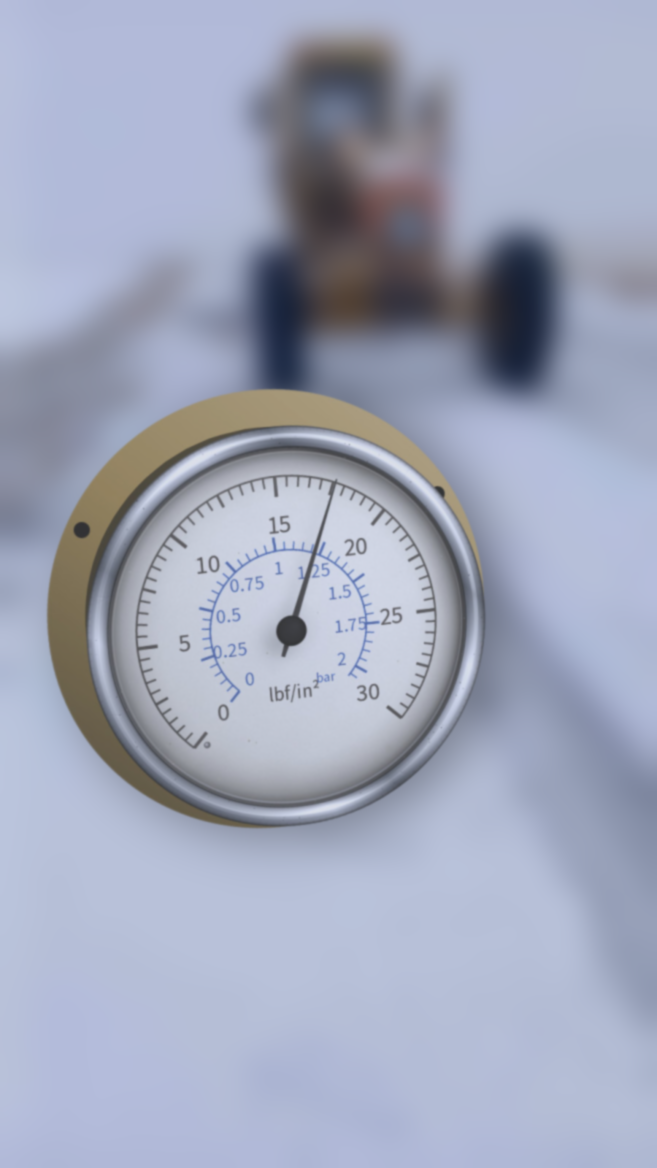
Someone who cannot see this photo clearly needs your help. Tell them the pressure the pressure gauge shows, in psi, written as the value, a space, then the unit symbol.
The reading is 17.5 psi
